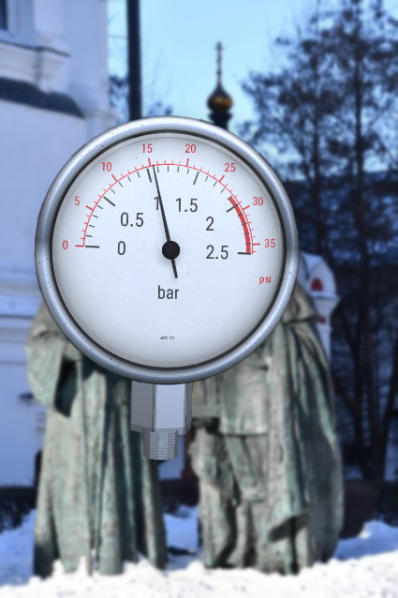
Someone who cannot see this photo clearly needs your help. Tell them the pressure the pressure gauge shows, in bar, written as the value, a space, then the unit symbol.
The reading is 1.05 bar
